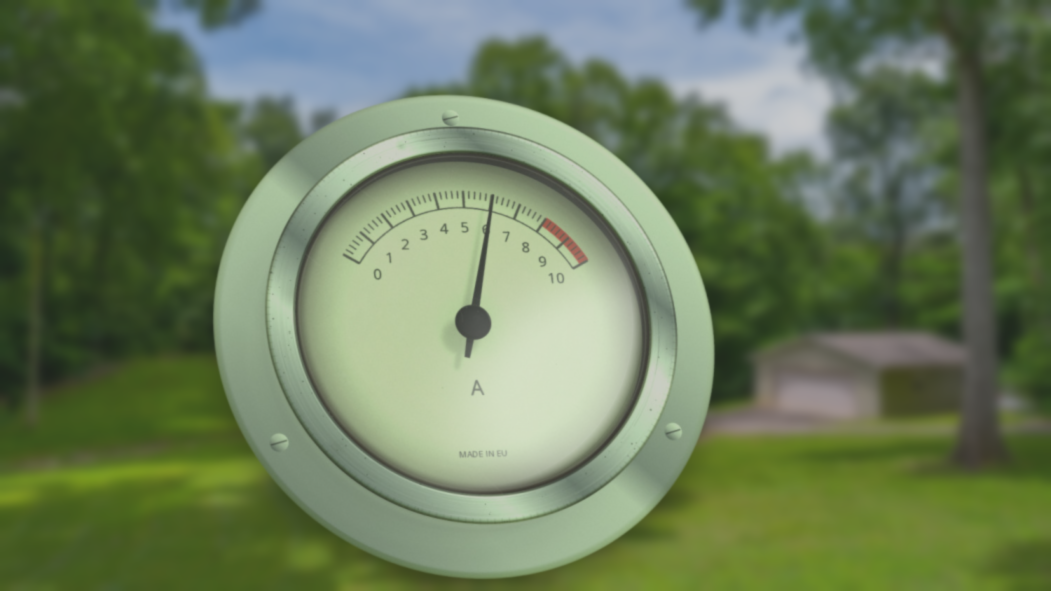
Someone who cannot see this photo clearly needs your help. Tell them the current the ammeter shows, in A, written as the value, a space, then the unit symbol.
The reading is 6 A
